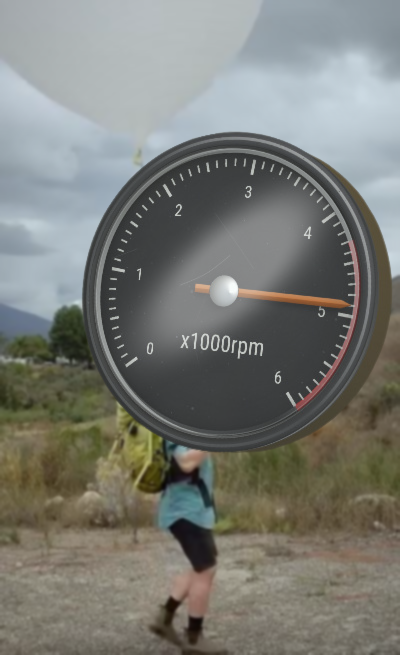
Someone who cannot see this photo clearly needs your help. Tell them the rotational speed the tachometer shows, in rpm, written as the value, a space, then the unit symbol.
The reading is 4900 rpm
